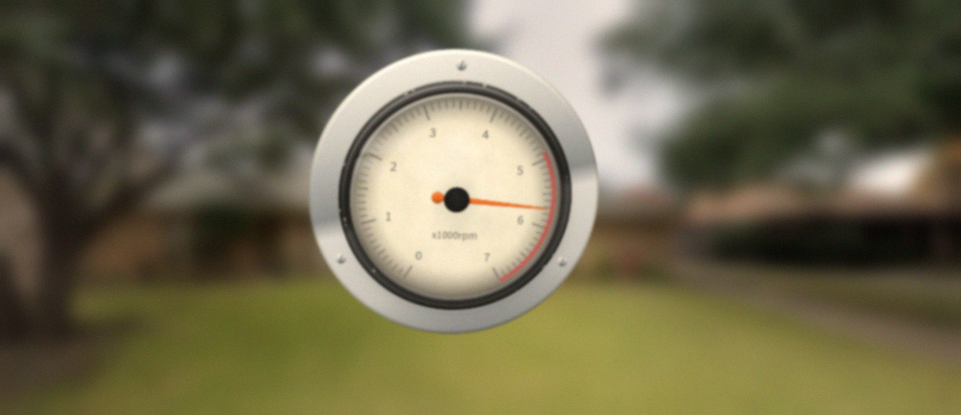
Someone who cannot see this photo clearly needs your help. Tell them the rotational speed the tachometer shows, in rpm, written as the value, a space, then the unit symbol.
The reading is 5700 rpm
